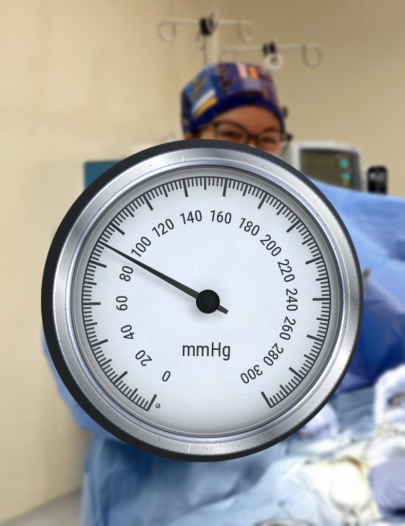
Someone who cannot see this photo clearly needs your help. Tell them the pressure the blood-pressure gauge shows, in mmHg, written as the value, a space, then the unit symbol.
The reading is 90 mmHg
